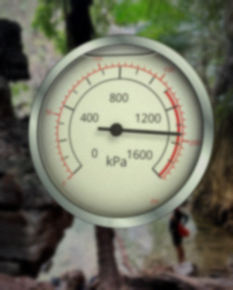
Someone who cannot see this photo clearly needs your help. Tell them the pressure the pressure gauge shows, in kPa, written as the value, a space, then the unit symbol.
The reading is 1350 kPa
